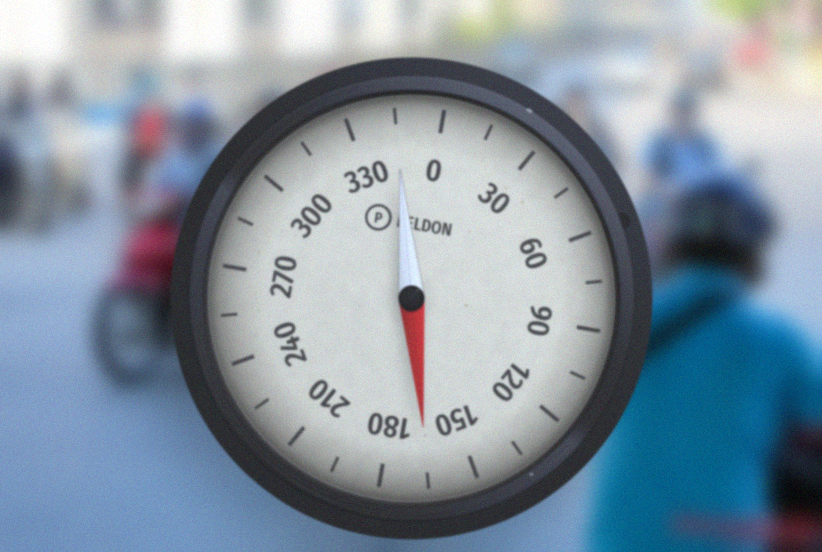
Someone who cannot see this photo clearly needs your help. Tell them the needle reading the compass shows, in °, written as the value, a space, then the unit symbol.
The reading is 165 °
